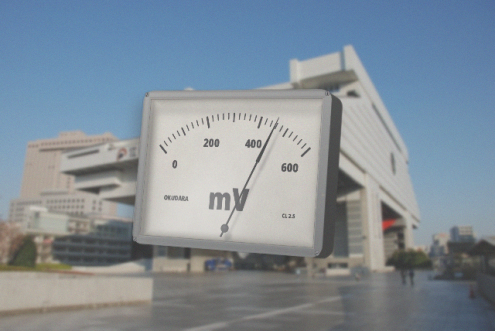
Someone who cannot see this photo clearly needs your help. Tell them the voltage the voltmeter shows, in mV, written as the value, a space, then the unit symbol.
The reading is 460 mV
